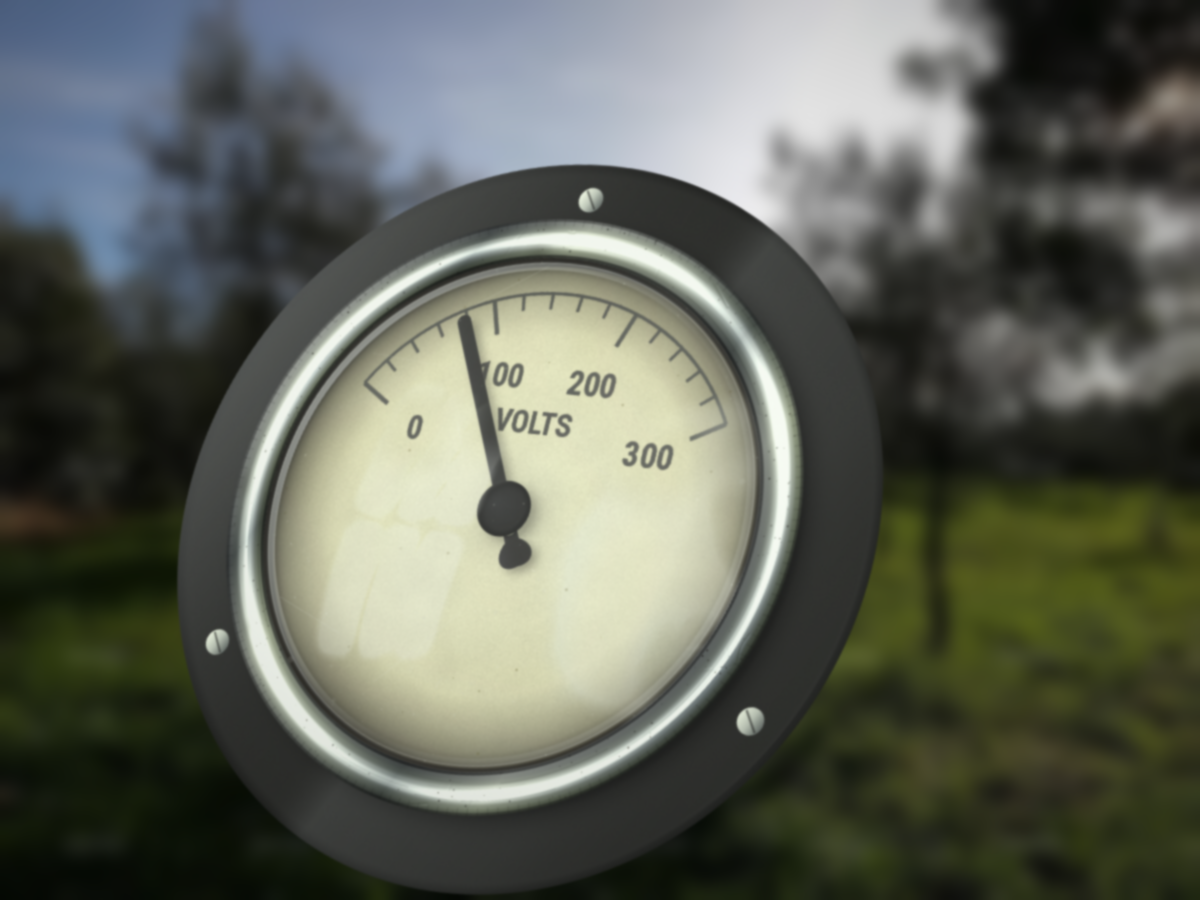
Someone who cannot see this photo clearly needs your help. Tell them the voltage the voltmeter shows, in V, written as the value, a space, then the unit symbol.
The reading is 80 V
